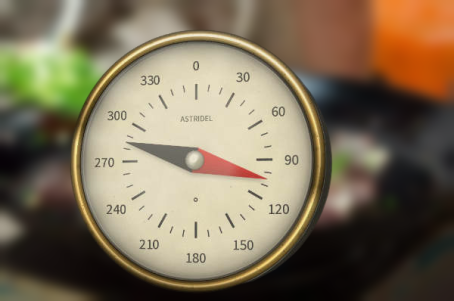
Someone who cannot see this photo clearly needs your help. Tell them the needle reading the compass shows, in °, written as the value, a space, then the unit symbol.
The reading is 105 °
